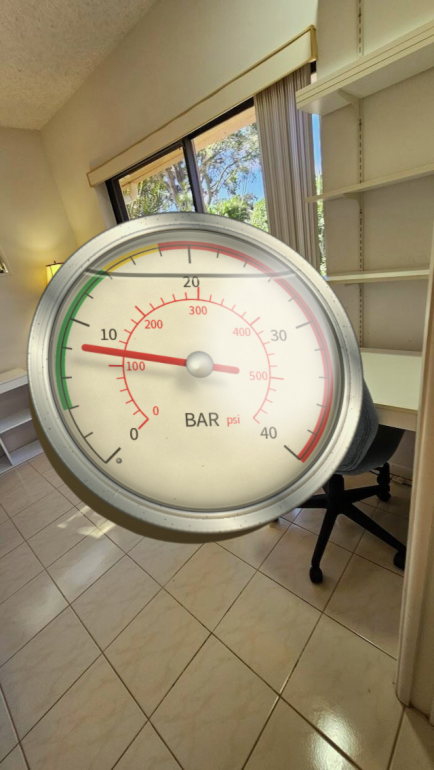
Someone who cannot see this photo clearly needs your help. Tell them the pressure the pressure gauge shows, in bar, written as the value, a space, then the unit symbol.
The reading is 8 bar
